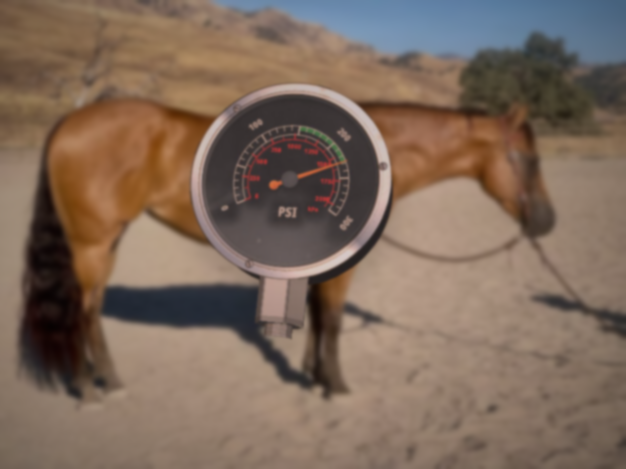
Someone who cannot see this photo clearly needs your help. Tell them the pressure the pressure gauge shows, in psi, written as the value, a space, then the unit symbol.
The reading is 230 psi
